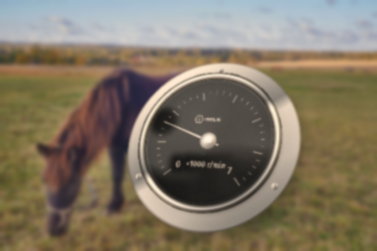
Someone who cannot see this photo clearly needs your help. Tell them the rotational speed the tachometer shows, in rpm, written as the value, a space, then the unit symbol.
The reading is 1600 rpm
